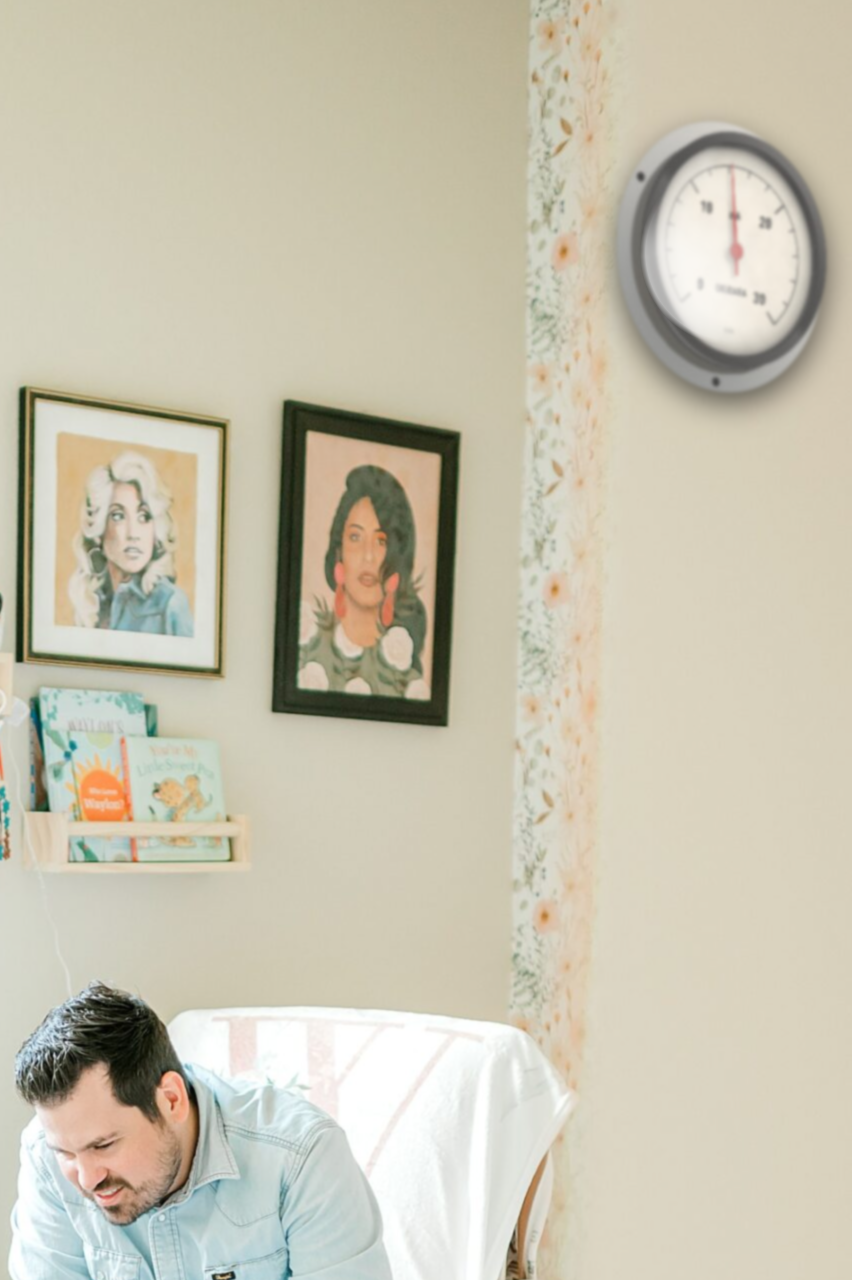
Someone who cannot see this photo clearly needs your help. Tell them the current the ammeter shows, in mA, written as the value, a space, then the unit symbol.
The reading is 14 mA
